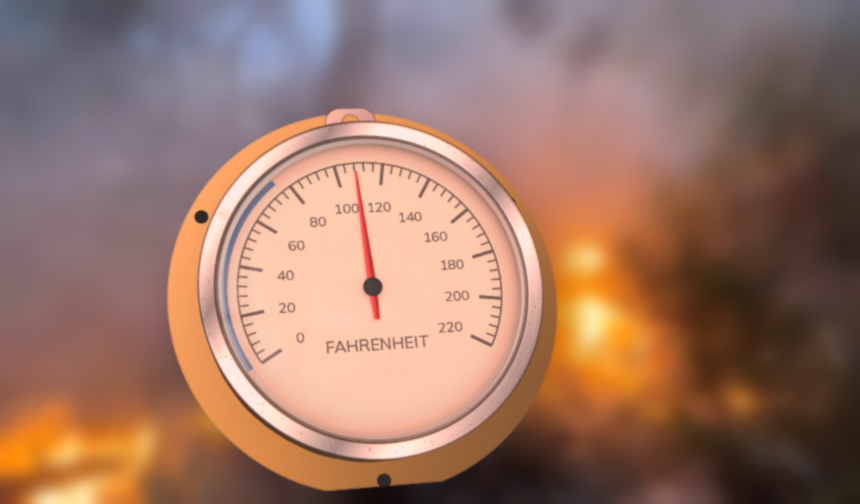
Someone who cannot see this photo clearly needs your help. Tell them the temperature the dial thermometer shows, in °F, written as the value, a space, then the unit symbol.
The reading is 108 °F
